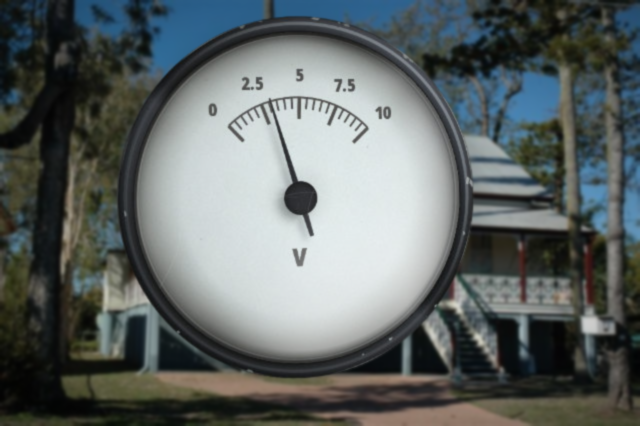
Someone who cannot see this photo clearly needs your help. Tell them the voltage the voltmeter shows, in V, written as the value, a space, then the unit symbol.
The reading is 3 V
